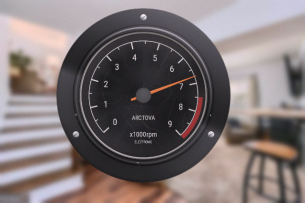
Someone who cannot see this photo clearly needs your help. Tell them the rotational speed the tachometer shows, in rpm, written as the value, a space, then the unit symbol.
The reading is 6750 rpm
